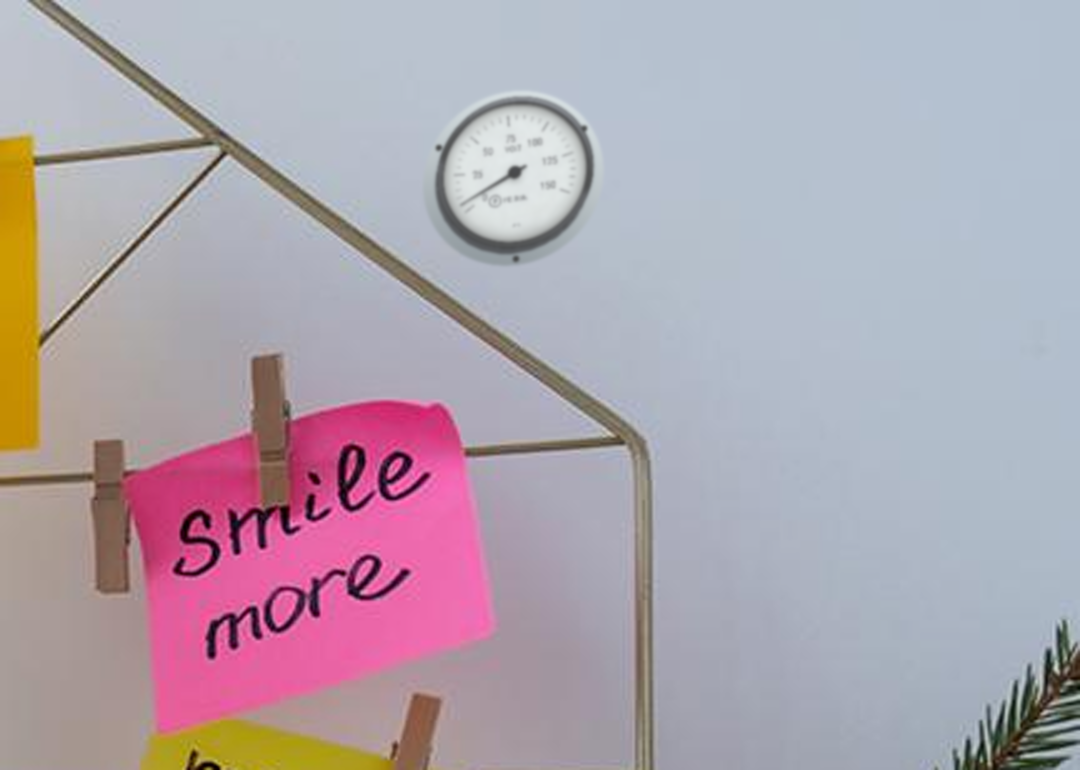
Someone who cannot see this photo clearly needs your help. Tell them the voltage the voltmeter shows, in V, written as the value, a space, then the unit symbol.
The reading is 5 V
